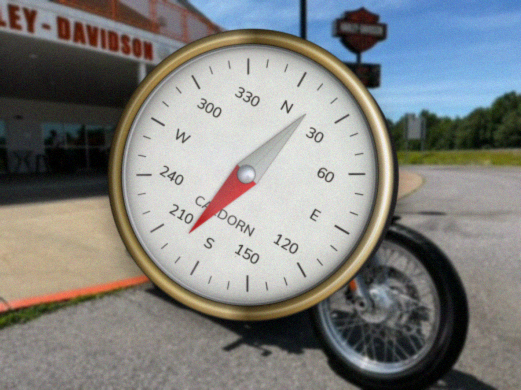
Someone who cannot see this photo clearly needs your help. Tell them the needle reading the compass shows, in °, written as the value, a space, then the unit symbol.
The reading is 195 °
